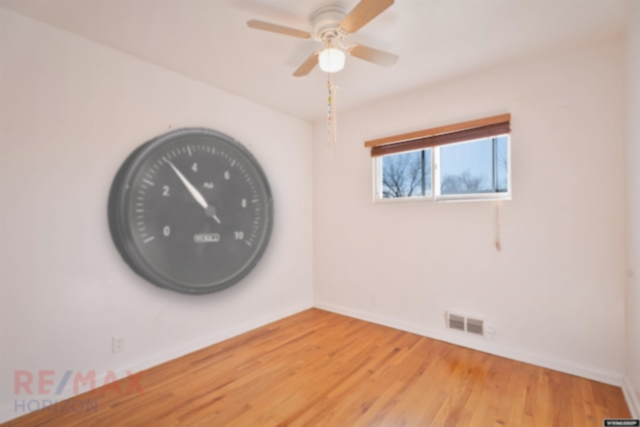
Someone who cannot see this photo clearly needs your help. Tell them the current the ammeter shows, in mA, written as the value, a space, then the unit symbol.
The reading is 3 mA
